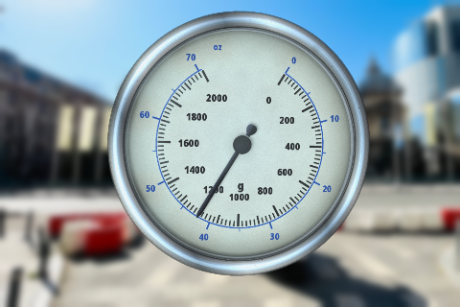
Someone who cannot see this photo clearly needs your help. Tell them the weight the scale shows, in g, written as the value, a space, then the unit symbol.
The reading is 1200 g
